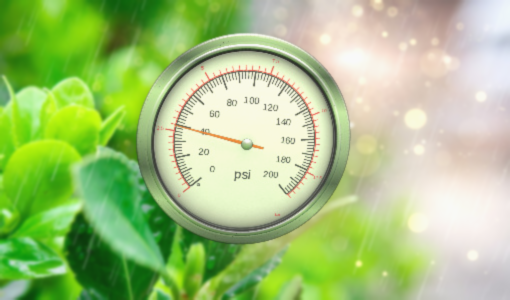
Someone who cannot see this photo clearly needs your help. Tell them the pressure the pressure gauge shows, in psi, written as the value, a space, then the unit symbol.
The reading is 40 psi
